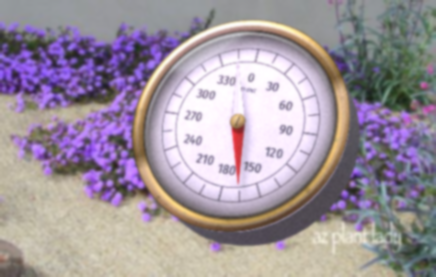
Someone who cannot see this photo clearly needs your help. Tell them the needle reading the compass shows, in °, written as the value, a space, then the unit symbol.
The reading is 165 °
